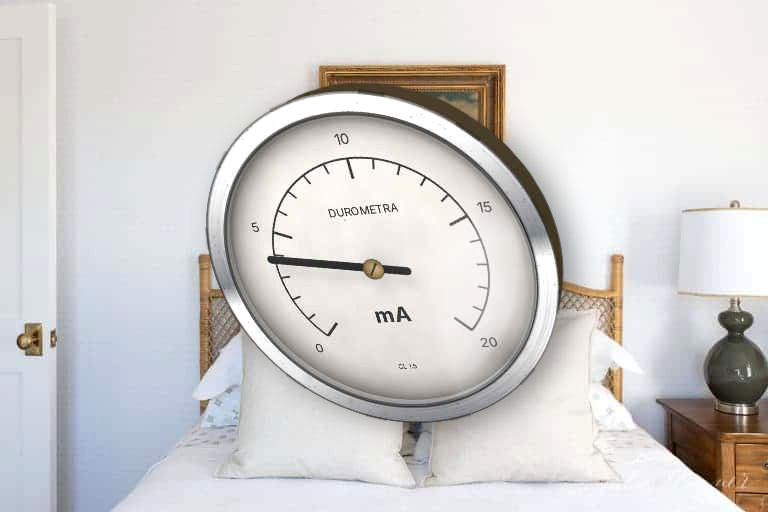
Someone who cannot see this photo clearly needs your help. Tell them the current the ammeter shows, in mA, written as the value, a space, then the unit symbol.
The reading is 4 mA
